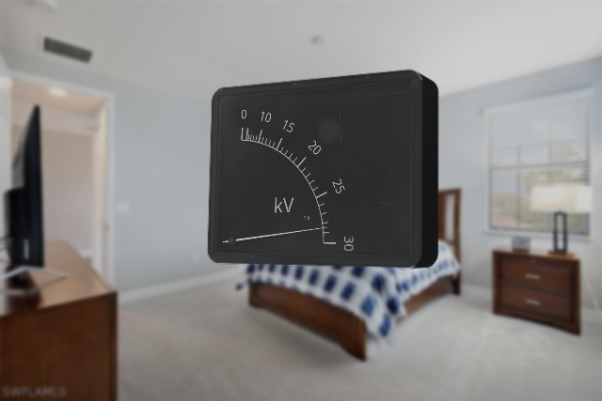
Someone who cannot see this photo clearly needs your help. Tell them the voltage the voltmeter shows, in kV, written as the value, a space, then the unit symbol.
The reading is 28.5 kV
